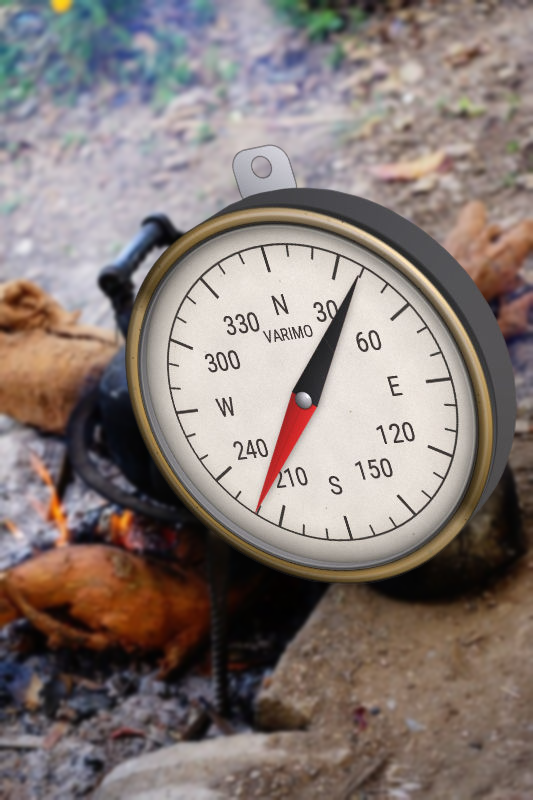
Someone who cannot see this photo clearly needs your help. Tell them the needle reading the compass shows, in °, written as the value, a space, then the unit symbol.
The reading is 220 °
